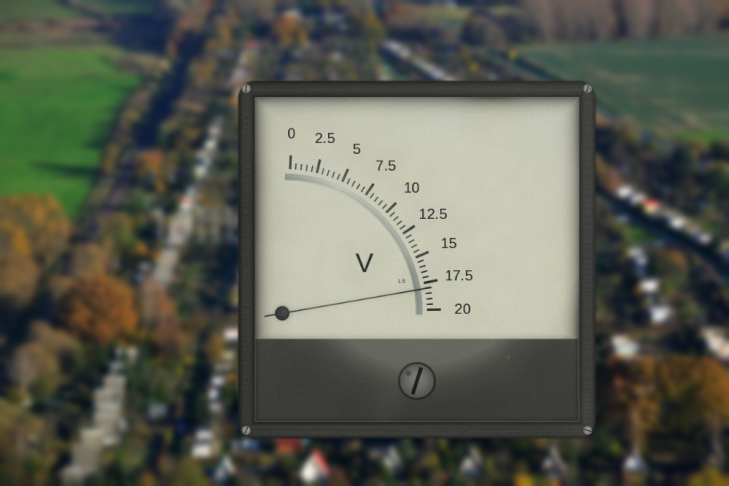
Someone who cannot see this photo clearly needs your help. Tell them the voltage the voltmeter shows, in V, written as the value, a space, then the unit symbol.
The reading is 18 V
